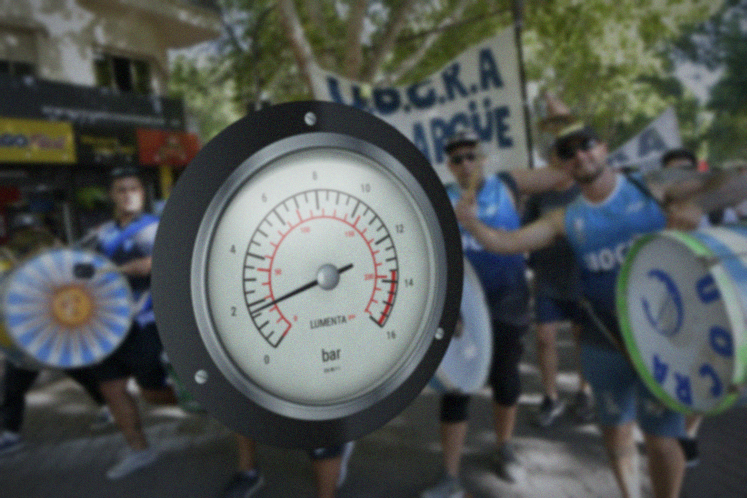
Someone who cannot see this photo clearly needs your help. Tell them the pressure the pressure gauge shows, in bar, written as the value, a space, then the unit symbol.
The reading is 1.75 bar
